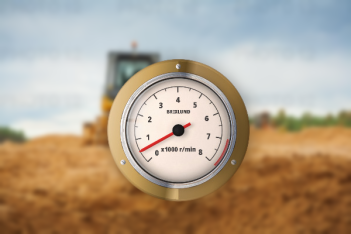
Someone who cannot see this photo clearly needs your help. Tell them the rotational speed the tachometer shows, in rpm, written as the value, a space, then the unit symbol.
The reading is 500 rpm
